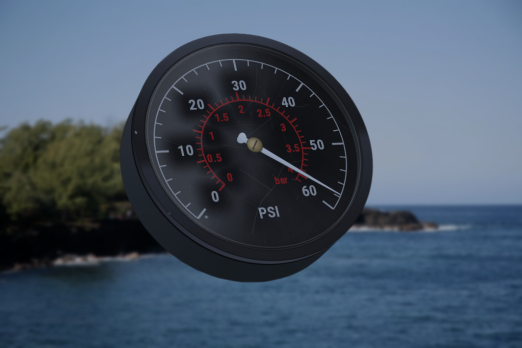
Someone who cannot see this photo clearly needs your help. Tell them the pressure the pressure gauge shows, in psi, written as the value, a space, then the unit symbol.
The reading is 58 psi
